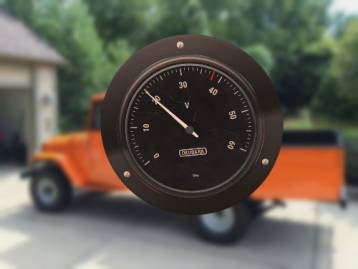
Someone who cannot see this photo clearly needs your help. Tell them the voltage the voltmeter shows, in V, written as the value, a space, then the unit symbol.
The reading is 20 V
